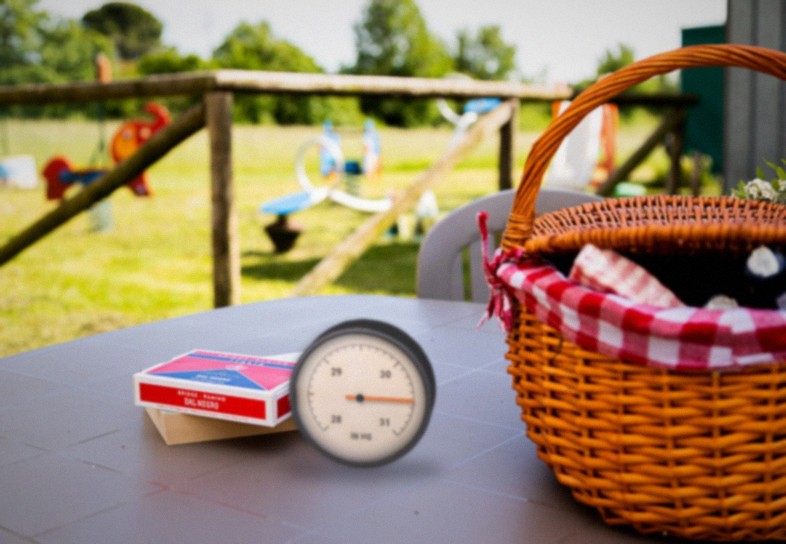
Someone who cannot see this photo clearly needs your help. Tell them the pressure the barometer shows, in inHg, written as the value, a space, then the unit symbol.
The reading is 30.5 inHg
